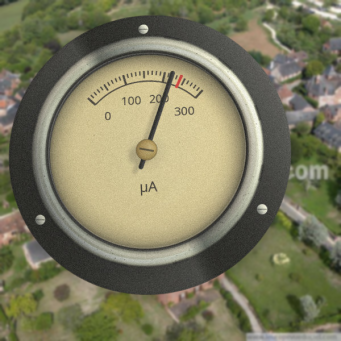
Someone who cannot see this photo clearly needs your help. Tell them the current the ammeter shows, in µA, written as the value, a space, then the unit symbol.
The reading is 220 µA
